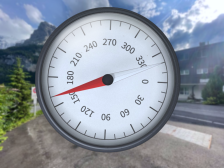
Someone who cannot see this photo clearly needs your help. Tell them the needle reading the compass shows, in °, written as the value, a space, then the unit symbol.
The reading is 160 °
